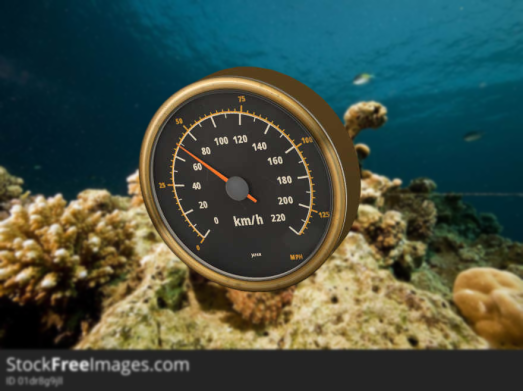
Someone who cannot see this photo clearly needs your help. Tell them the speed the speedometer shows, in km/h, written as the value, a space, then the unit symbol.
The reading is 70 km/h
